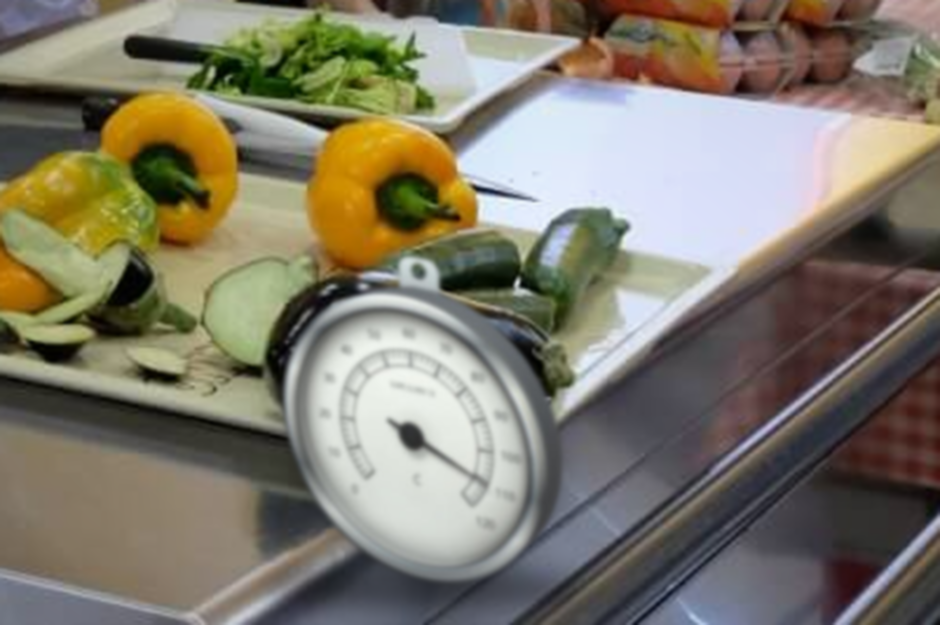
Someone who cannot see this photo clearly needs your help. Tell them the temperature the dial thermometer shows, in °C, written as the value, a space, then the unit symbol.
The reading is 110 °C
